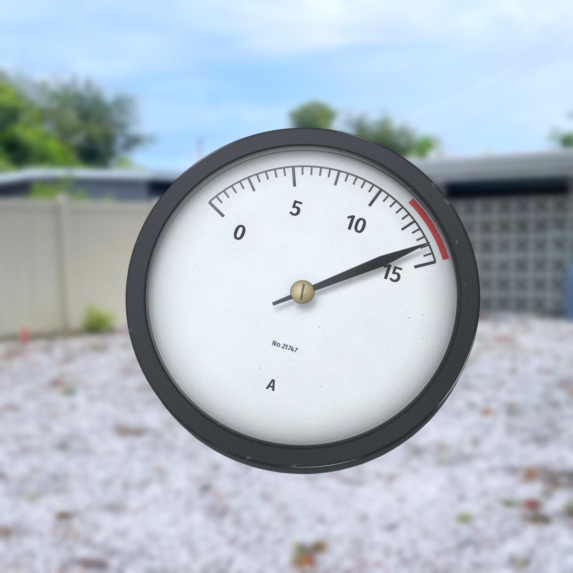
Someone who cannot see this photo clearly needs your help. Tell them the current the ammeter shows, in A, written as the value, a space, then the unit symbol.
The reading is 14 A
